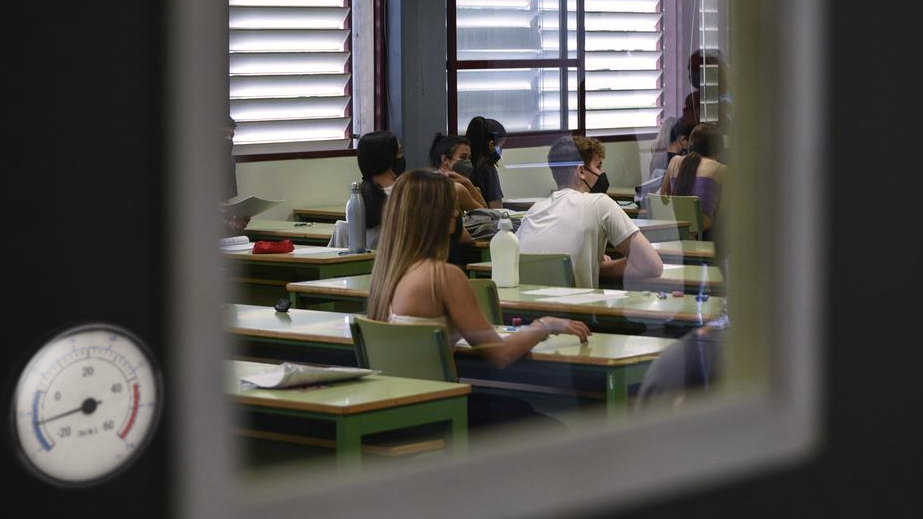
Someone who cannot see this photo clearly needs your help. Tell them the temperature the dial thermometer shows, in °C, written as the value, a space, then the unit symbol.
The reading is -10 °C
